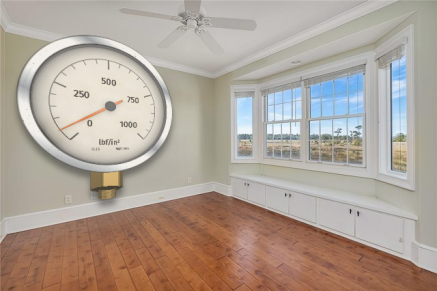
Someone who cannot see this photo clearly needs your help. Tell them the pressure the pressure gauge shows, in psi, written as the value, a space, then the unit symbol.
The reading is 50 psi
